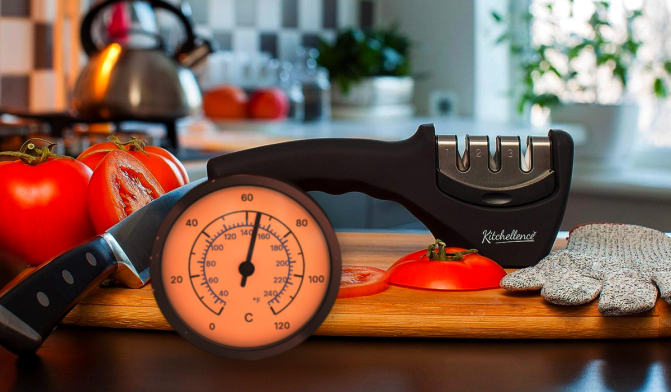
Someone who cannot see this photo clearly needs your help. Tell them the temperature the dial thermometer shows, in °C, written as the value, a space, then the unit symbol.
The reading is 65 °C
